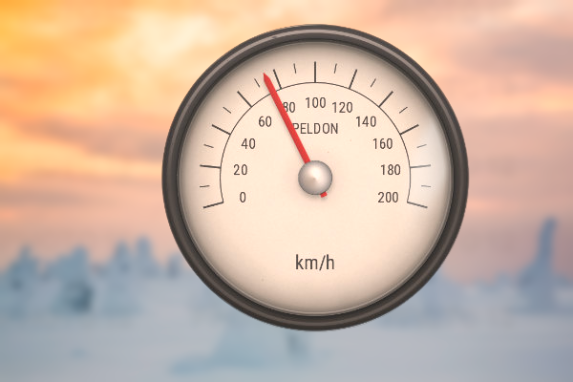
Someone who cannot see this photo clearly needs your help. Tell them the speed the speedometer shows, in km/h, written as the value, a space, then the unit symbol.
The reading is 75 km/h
